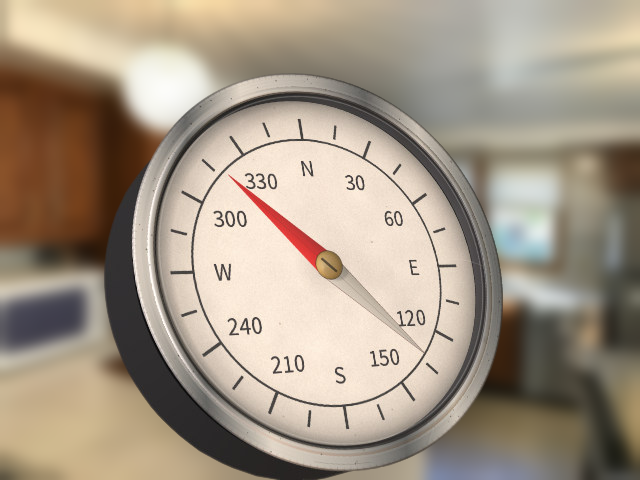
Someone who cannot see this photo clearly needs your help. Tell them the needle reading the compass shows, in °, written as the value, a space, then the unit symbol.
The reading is 315 °
